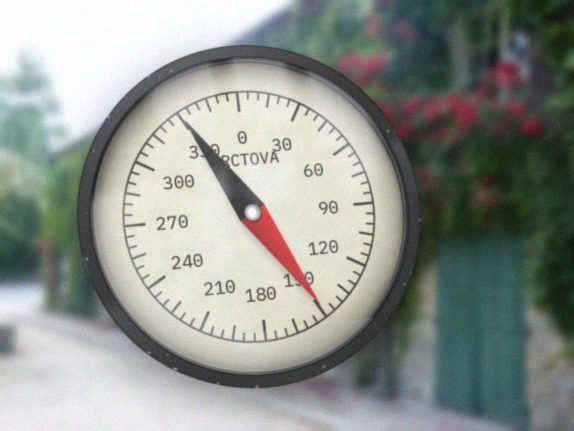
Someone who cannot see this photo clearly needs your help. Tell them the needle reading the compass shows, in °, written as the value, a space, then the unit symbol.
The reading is 150 °
